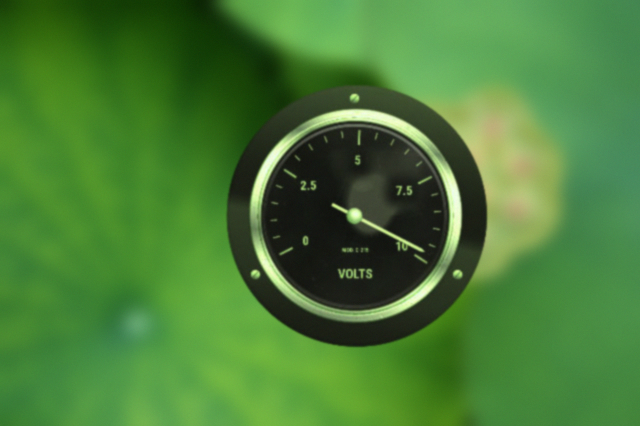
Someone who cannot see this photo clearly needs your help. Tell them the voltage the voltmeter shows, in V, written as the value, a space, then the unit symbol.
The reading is 9.75 V
